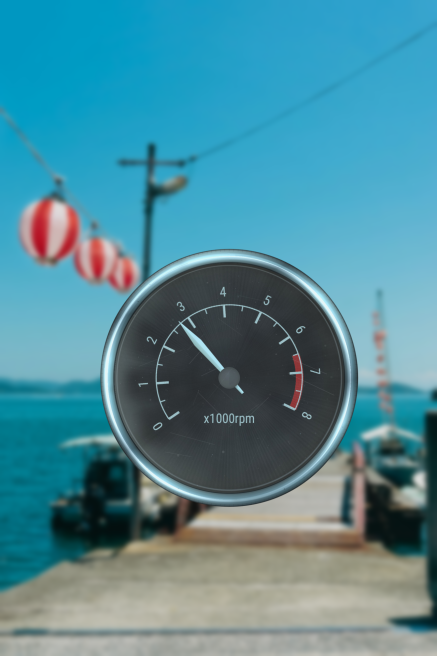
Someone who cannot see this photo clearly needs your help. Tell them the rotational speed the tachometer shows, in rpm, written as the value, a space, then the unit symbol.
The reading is 2750 rpm
